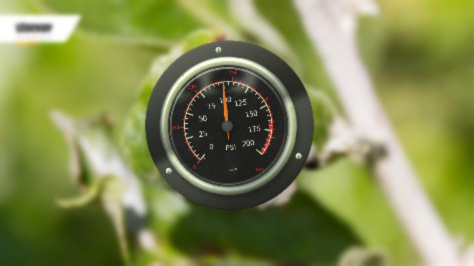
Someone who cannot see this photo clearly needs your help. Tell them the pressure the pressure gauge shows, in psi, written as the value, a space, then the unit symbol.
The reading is 100 psi
